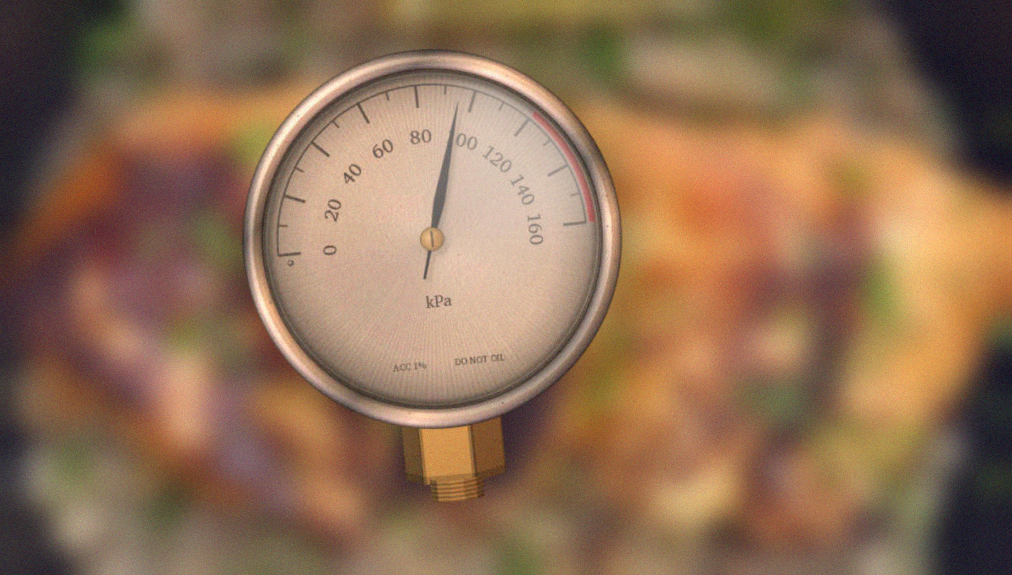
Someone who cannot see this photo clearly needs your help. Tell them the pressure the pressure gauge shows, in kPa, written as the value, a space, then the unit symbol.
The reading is 95 kPa
